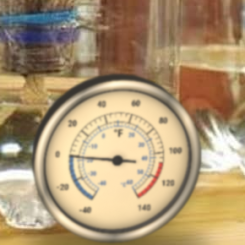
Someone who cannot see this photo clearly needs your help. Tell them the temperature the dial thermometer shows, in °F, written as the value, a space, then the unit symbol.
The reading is 0 °F
